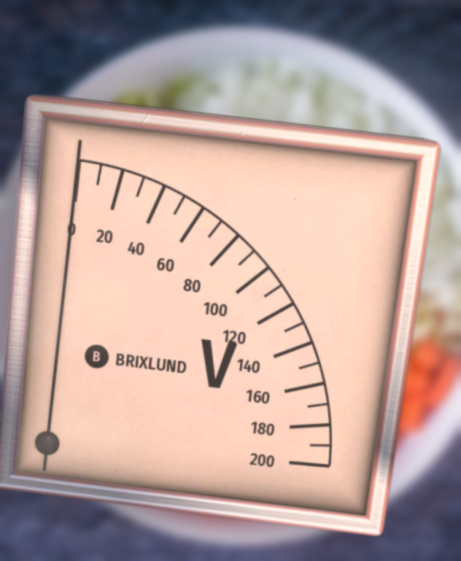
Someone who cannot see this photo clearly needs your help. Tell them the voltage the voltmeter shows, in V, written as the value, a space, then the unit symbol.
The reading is 0 V
